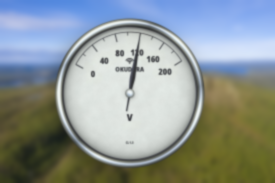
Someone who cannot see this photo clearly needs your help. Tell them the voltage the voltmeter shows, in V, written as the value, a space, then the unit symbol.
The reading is 120 V
